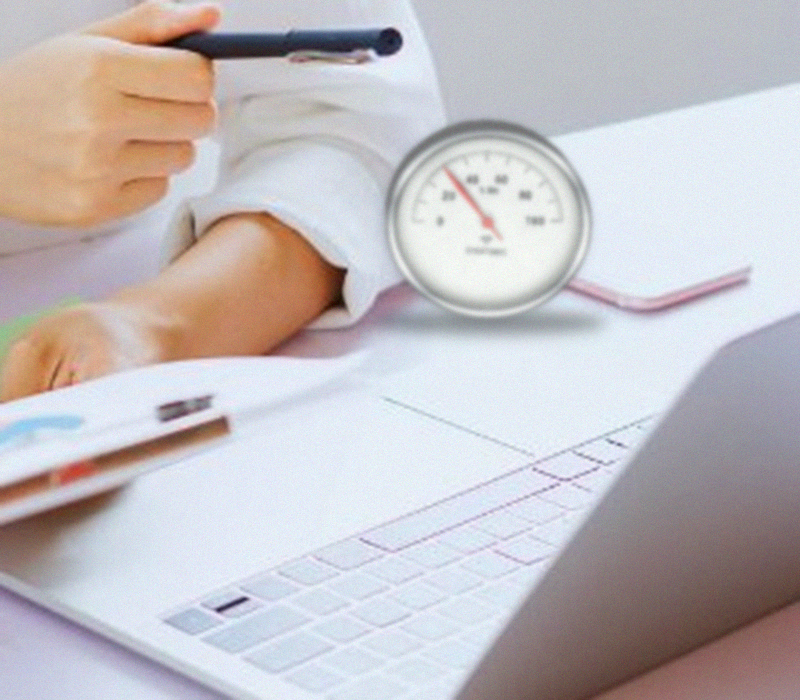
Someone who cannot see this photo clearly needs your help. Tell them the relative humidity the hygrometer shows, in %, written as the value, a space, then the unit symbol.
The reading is 30 %
